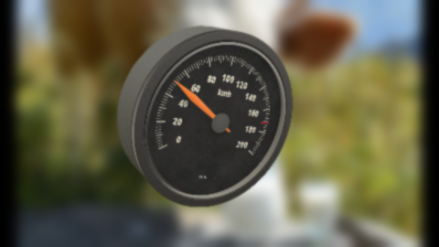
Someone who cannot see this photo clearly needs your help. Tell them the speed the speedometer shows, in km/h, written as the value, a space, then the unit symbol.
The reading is 50 km/h
